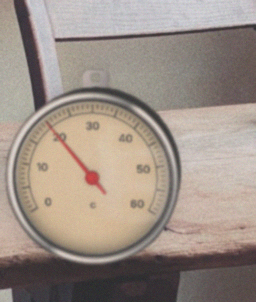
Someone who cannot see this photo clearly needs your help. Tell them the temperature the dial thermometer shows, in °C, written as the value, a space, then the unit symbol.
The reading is 20 °C
